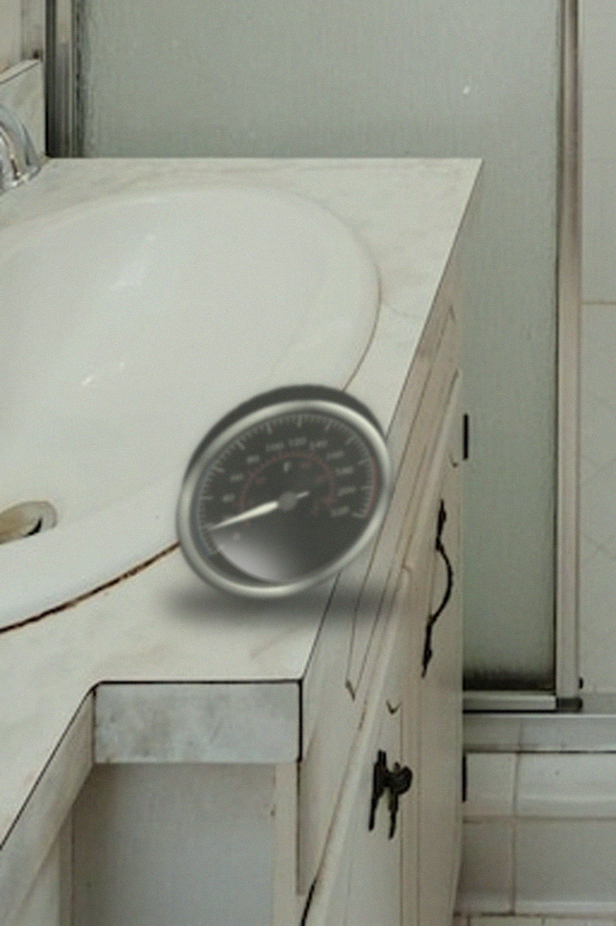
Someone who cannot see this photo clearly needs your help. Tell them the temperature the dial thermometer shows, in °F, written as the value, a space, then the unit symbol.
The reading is 20 °F
